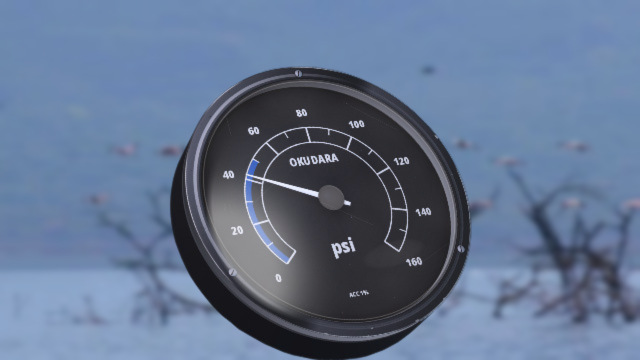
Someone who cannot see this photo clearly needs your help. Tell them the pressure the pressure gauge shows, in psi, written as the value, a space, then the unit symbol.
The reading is 40 psi
